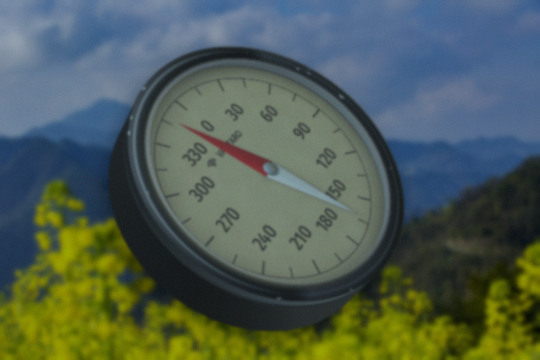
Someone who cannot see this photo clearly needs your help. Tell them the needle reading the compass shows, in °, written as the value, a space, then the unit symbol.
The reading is 345 °
